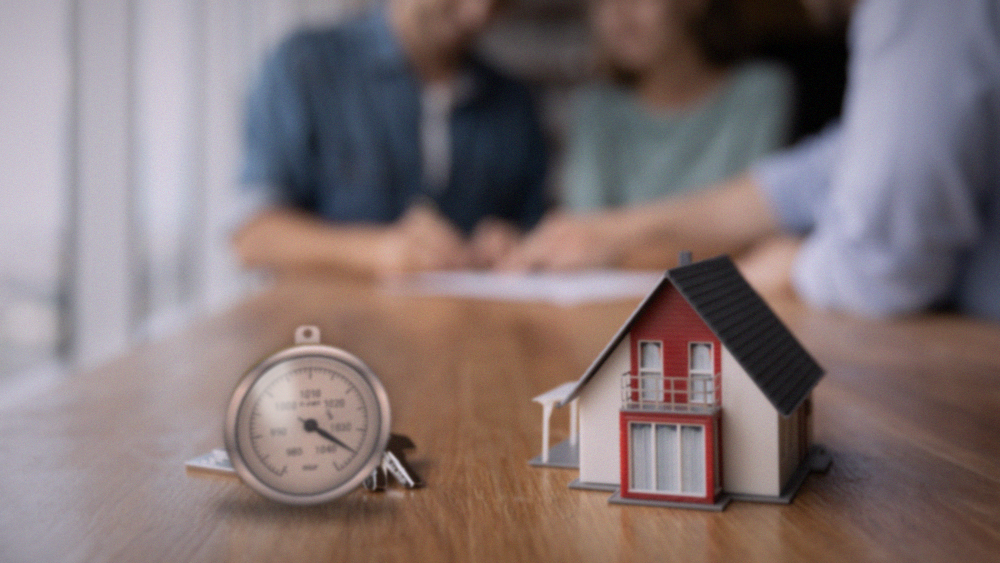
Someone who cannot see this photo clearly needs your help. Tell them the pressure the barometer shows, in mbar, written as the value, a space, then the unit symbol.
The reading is 1035 mbar
